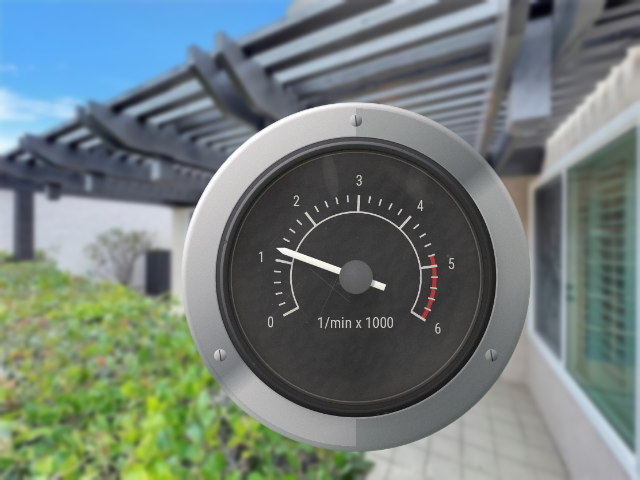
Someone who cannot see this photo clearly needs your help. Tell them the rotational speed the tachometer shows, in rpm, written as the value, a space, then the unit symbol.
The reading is 1200 rpm
